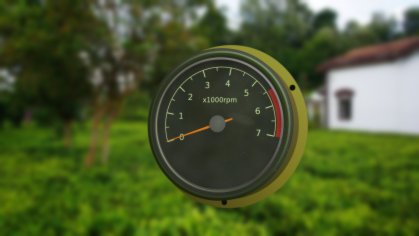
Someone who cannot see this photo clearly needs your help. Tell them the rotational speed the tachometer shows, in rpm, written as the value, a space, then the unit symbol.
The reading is 0 rpm
